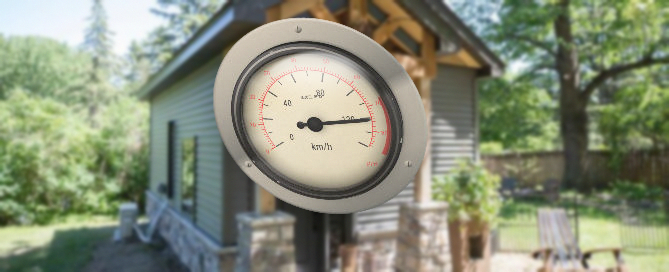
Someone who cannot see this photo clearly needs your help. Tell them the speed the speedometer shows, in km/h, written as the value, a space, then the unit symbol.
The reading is 120 km/h
